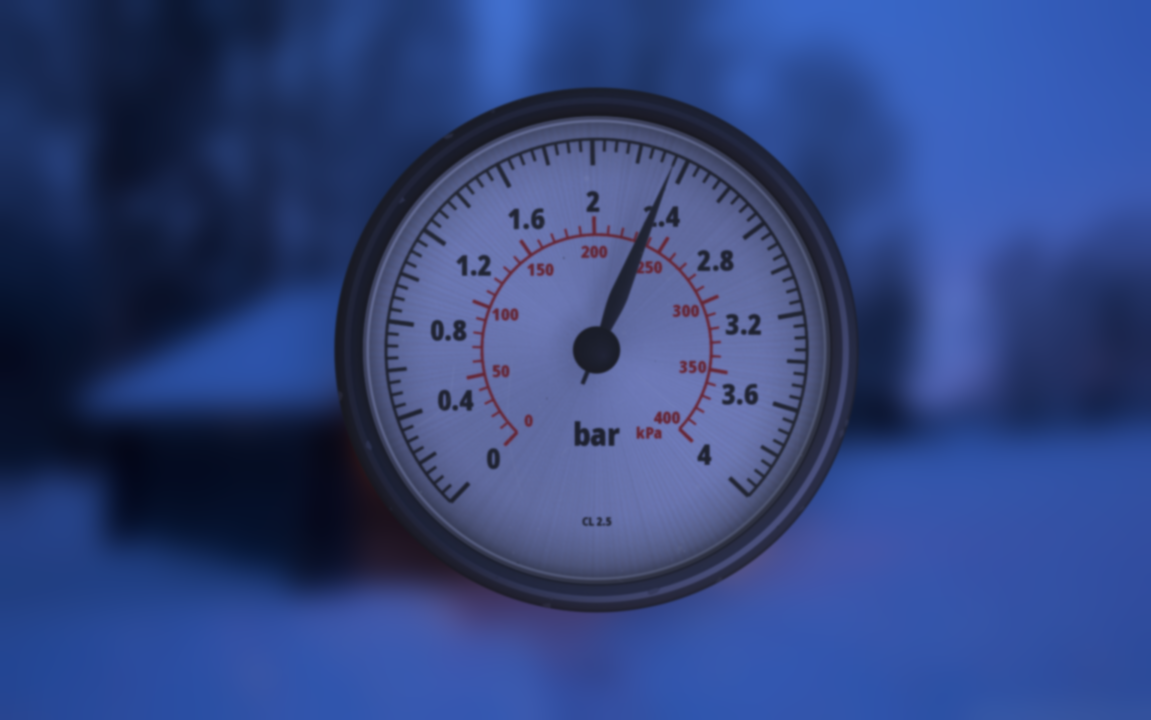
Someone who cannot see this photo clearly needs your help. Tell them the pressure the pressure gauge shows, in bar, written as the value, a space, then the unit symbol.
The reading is 2.35 bar
